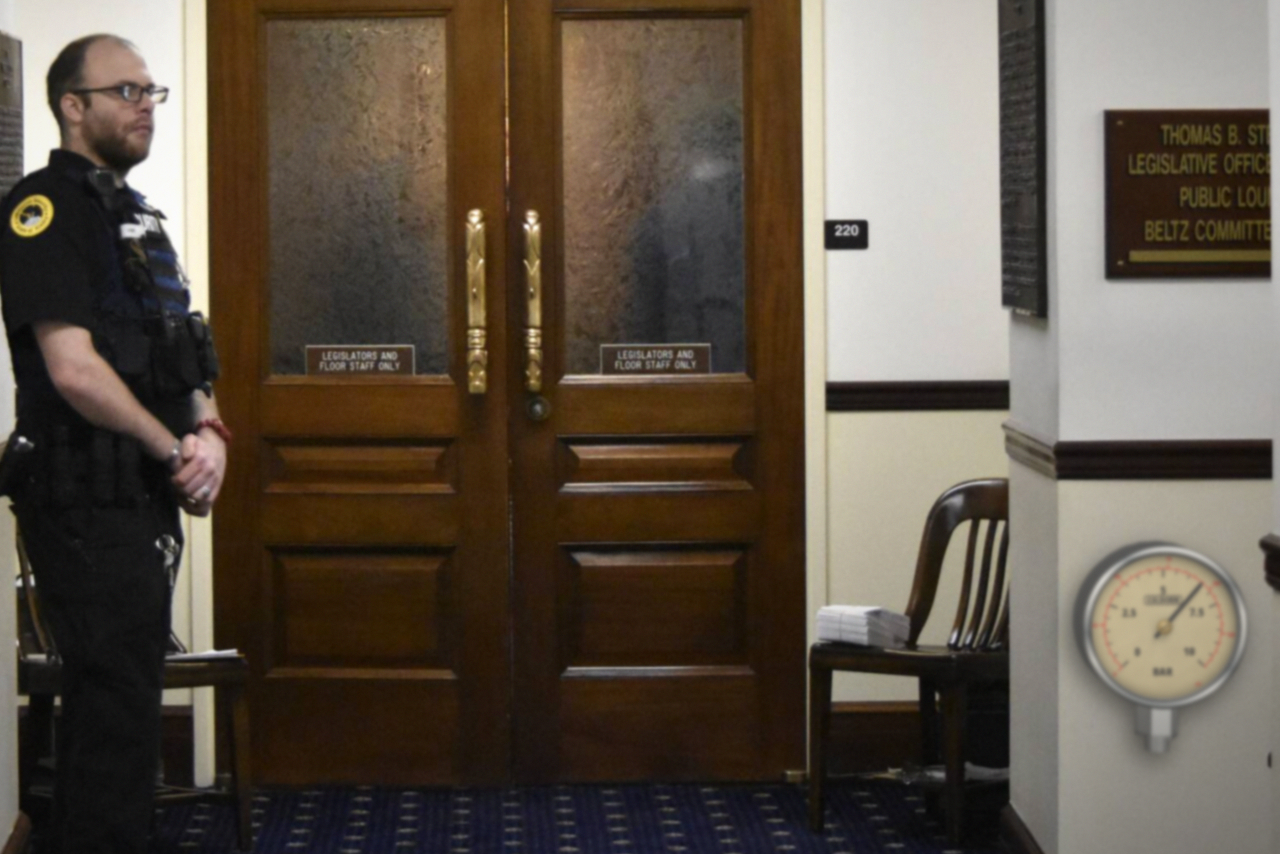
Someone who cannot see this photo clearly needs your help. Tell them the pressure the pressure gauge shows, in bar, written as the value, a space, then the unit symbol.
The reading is 6.5 bar
